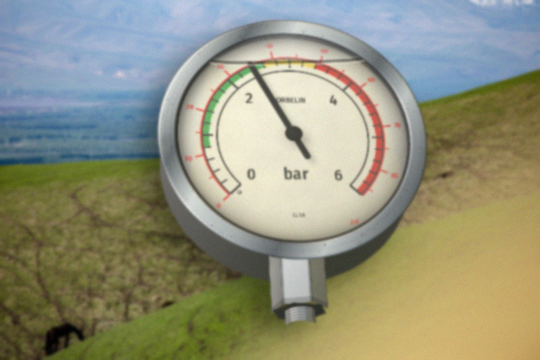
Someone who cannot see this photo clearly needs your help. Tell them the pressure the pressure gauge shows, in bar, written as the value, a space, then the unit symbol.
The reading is 2.4 bar
